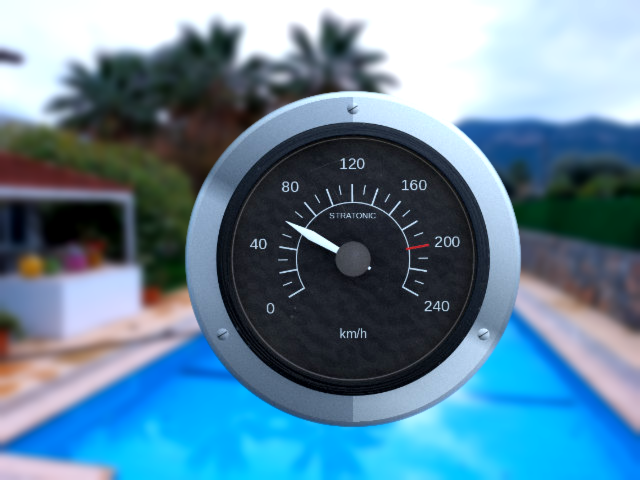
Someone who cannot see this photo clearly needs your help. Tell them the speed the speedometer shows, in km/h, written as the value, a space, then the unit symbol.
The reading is 60 km/h
